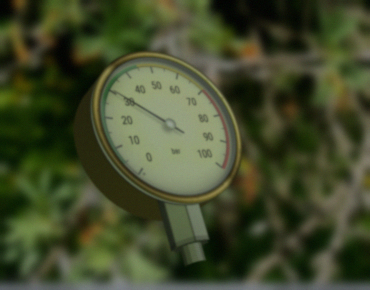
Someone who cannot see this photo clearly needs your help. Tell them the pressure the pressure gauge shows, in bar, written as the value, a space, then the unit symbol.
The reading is 30 bar
